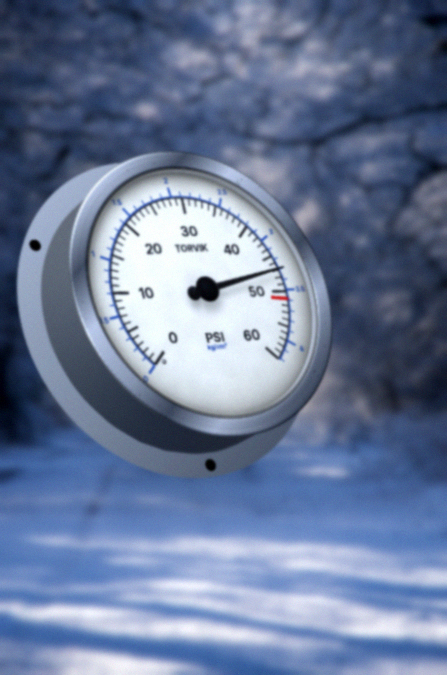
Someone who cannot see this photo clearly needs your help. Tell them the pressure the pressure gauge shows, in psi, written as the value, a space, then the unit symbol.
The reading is 47 psi
